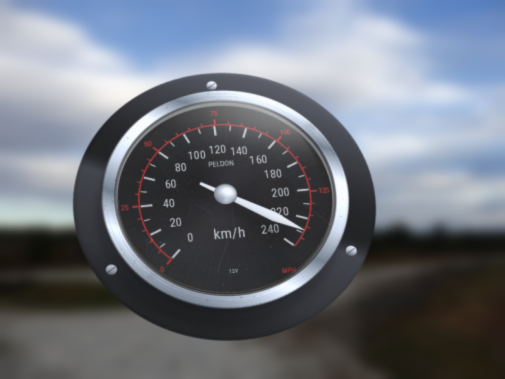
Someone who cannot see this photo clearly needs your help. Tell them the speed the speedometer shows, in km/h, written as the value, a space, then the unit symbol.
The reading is 230 km/h
